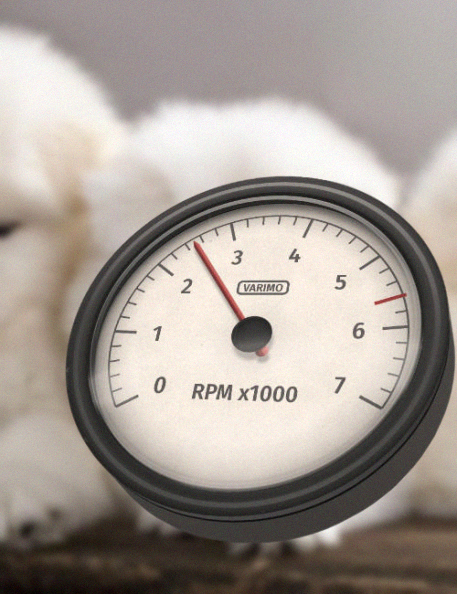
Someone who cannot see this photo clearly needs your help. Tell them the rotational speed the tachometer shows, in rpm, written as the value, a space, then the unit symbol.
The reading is 2500 rpm
